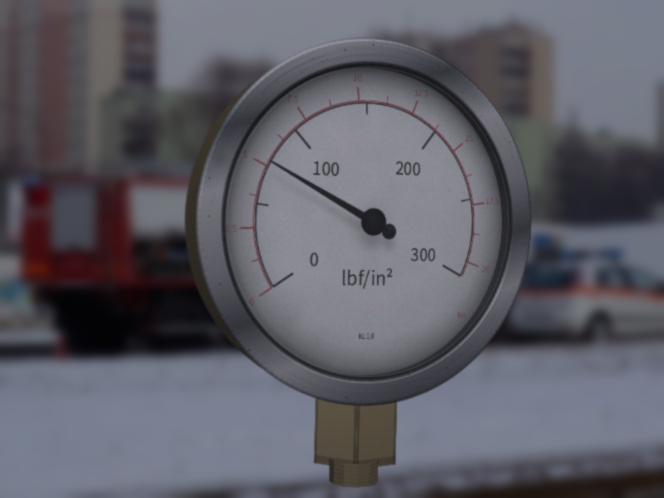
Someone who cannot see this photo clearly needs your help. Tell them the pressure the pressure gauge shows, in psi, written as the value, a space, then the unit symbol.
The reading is 75 psi
